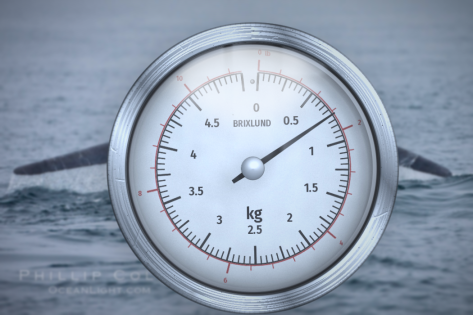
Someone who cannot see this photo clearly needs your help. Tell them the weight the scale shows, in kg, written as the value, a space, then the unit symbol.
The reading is 0.75 kg
